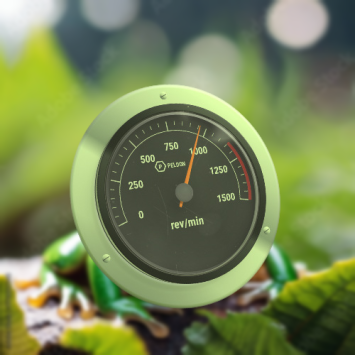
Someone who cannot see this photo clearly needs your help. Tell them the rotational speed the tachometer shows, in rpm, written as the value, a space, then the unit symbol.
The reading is 950 rpm
